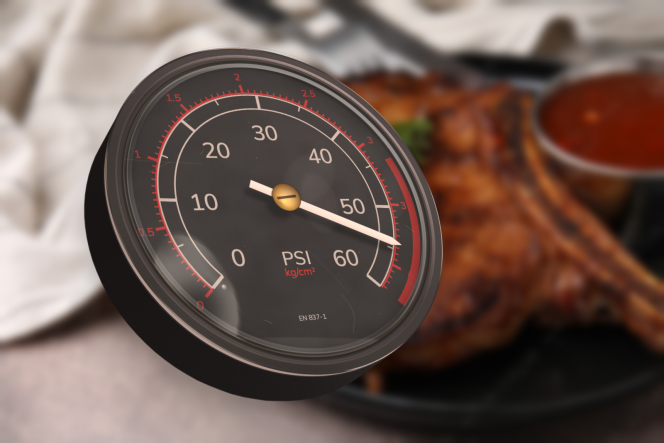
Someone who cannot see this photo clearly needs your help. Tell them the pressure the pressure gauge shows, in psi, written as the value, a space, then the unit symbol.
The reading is 55 psi
